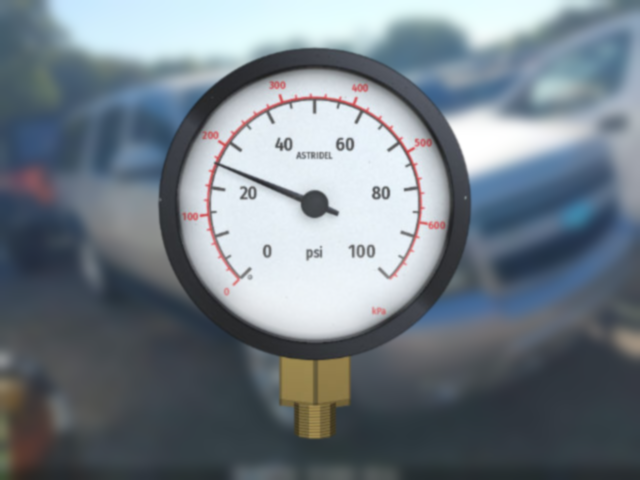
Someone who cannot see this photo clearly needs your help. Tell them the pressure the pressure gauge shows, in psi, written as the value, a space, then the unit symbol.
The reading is 25 psi
